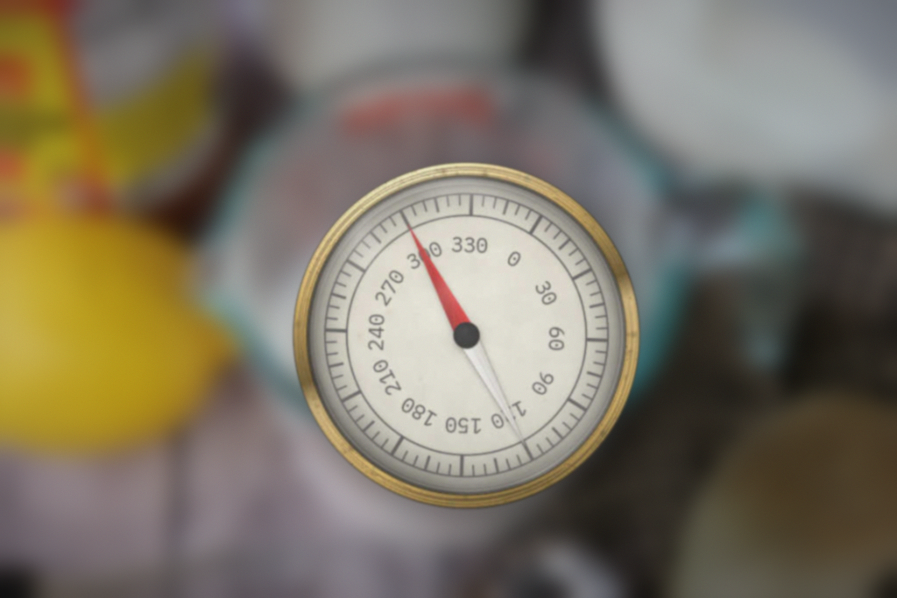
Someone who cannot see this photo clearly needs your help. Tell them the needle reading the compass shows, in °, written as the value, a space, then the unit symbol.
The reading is 300 °
